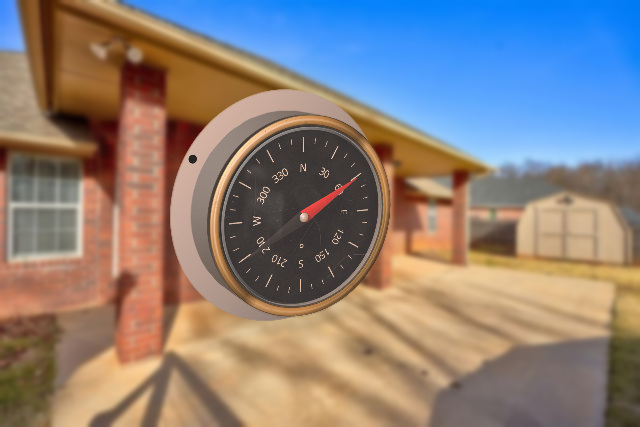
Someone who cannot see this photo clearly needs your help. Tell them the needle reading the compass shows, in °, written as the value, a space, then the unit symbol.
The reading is 60 °
